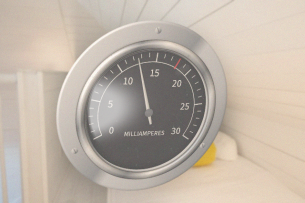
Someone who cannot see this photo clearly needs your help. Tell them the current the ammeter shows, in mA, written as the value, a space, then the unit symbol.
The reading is 12.5 mA
